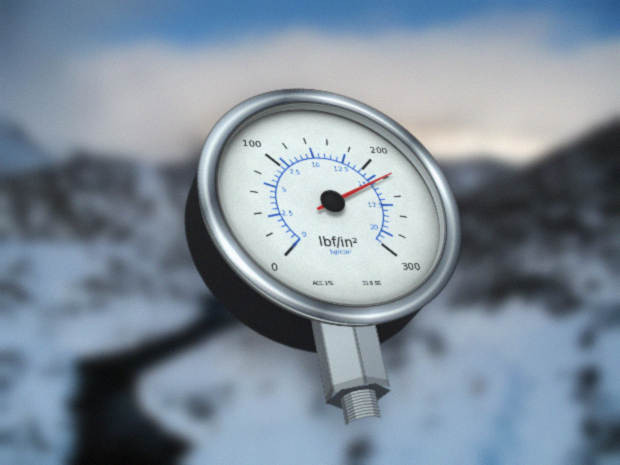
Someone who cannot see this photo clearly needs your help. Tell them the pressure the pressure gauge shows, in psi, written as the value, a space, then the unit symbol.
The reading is 220 psi
